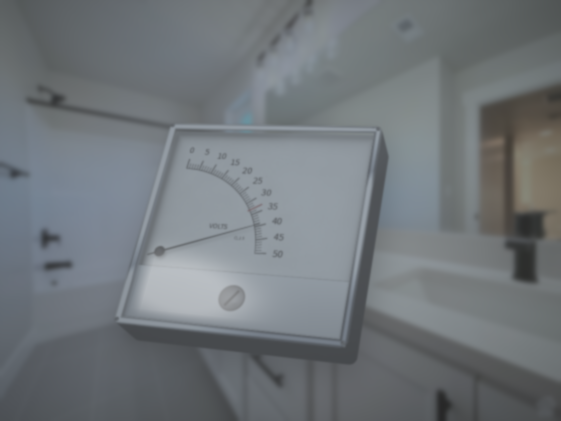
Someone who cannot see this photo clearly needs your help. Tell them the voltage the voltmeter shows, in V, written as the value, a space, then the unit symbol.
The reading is 40 V
